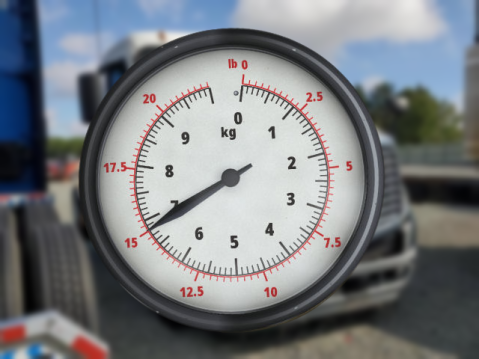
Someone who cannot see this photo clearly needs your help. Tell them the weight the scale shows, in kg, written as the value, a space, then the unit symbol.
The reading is 6.8 kg
